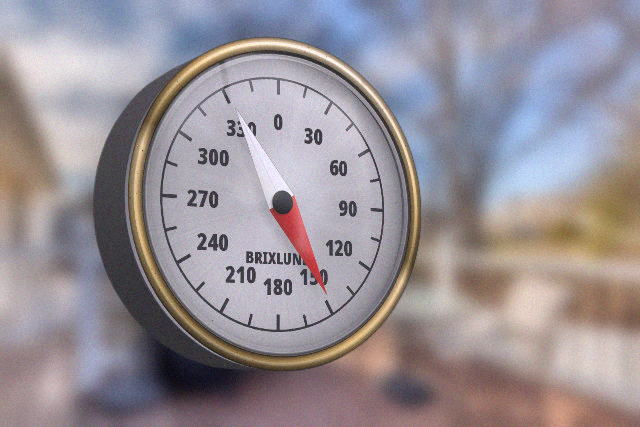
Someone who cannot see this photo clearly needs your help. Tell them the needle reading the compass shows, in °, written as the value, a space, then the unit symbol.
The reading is 150 °
